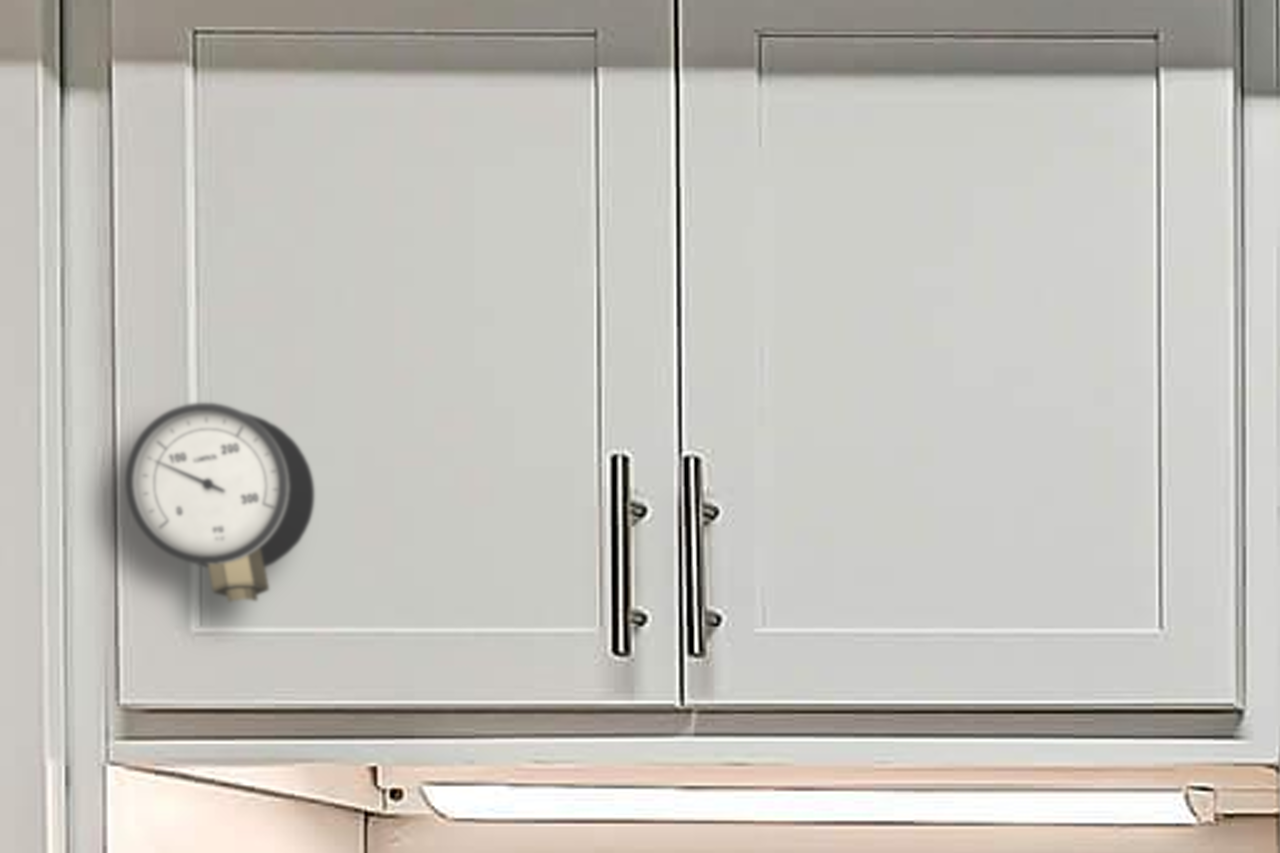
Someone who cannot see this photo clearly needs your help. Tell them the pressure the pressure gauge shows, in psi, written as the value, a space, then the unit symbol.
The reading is 80 psi
